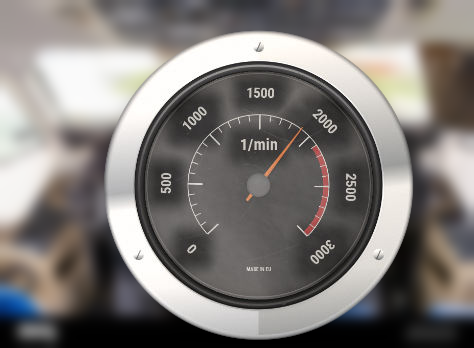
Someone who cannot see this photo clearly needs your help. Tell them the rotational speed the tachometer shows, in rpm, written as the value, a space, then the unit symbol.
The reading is 1900 rpm
